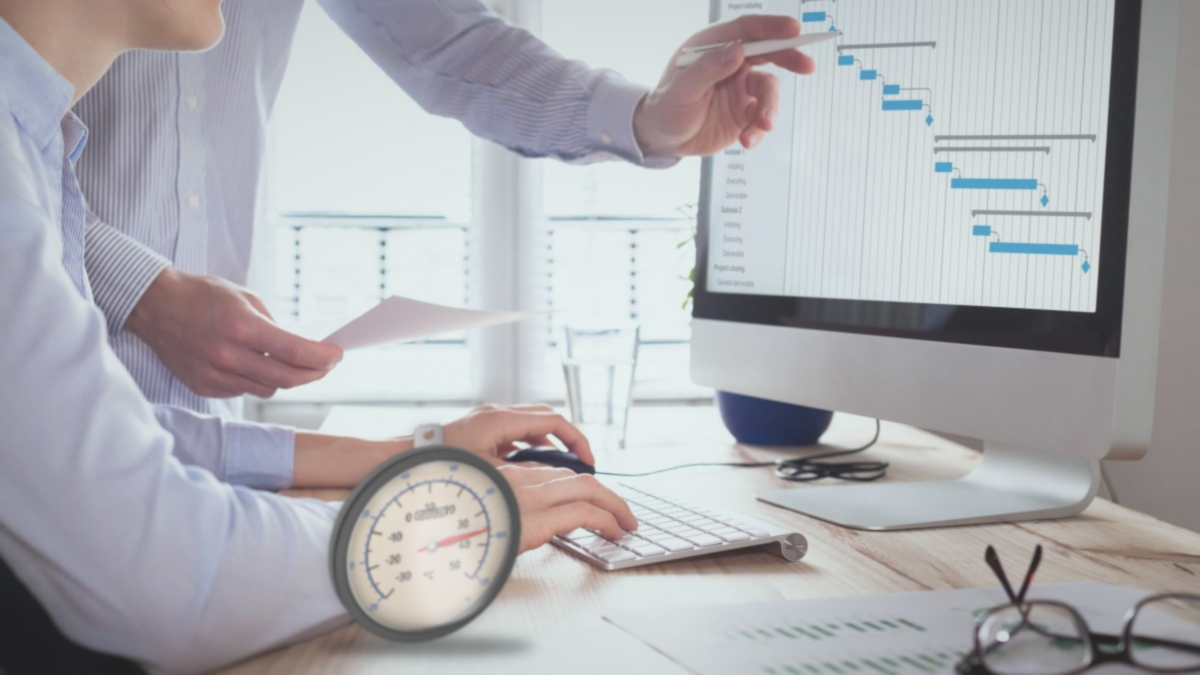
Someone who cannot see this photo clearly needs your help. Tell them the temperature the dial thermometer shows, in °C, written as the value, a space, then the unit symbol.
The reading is 35 °C
